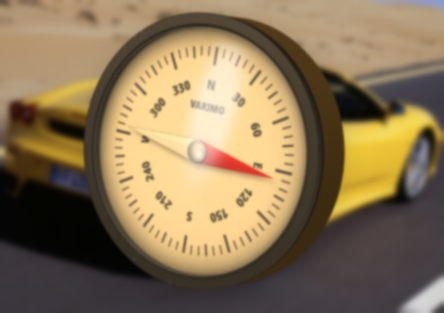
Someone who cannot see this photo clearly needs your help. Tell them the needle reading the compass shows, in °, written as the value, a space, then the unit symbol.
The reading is 95 °
